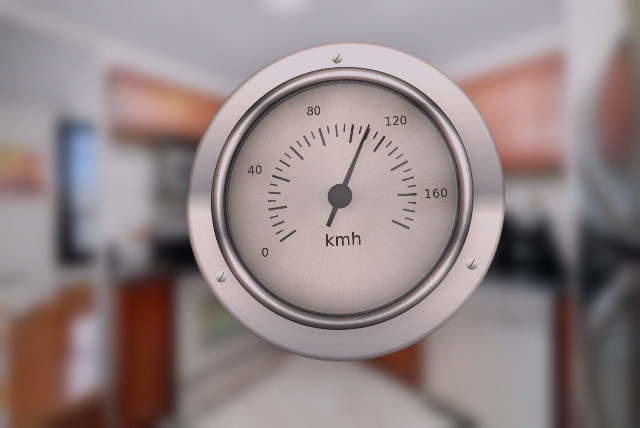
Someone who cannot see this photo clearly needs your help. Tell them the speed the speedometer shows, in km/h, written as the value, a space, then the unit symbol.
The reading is 110 km/h
